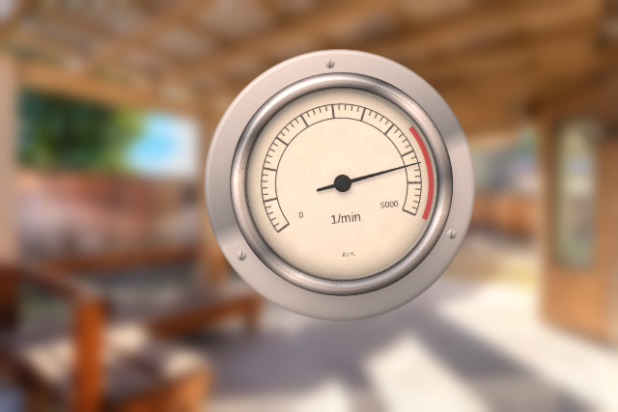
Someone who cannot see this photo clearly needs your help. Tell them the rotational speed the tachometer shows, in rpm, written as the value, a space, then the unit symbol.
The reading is 4200 rpm
